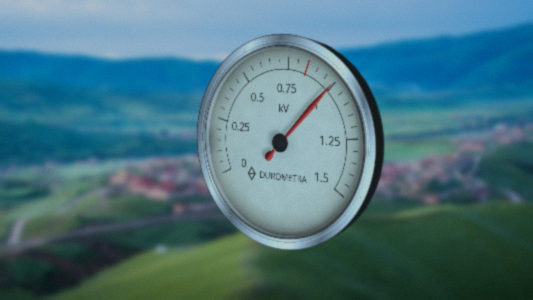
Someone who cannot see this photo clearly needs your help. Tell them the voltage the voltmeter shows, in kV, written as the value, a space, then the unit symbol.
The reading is 1 kV
